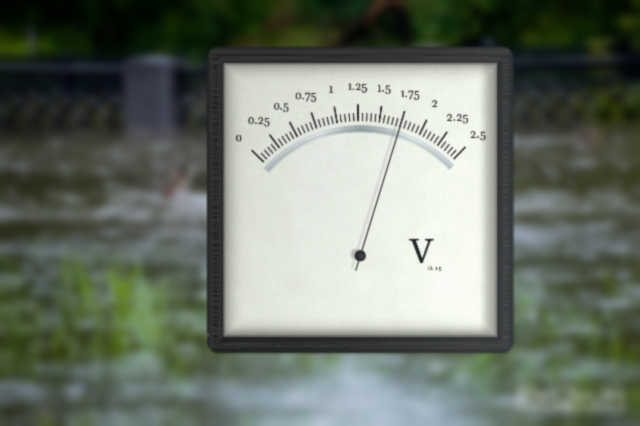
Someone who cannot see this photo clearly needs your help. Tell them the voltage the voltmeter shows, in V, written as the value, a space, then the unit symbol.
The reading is 1.75 V
